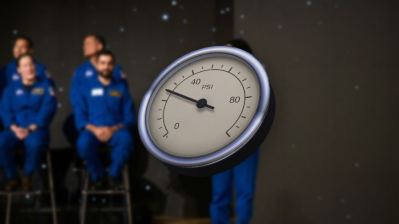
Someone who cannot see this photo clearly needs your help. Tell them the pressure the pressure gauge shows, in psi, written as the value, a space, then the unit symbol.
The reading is 25 psi
